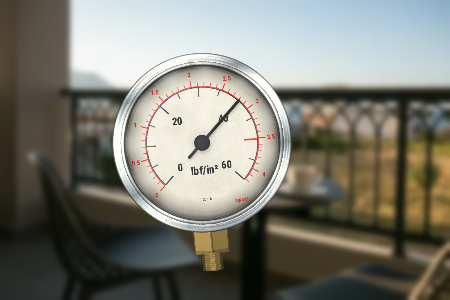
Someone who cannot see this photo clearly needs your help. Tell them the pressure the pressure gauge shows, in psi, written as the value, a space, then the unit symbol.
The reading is 40 psi
